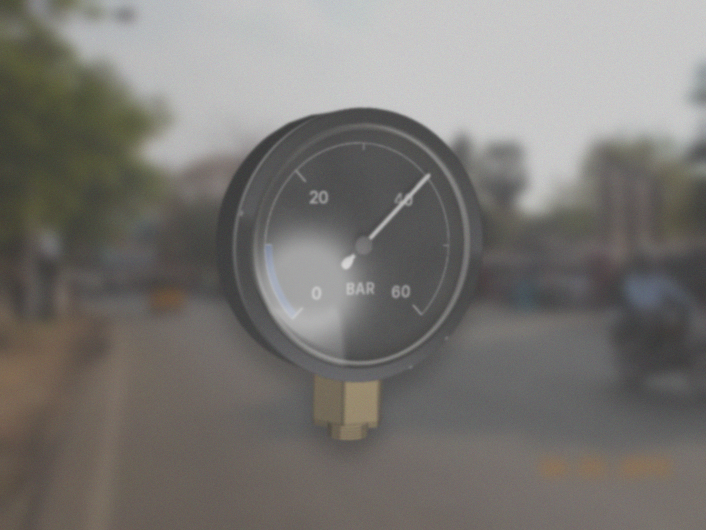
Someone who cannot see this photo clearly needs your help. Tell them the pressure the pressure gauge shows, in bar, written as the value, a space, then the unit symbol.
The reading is 40 bar
